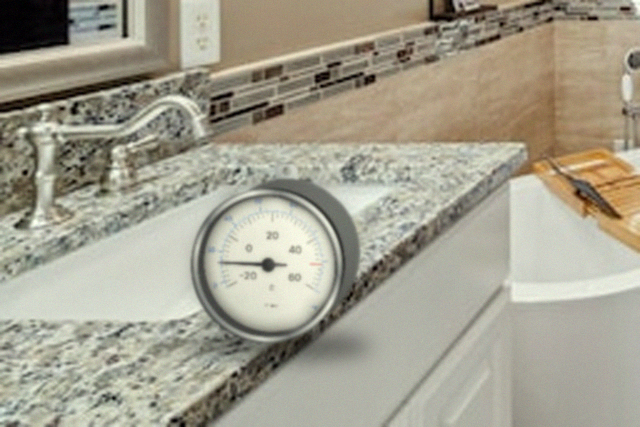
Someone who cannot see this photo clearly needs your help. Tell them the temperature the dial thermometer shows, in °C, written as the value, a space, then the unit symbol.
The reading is -10 °C
